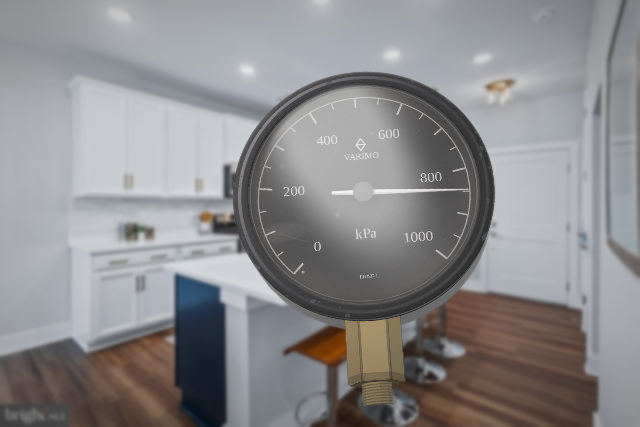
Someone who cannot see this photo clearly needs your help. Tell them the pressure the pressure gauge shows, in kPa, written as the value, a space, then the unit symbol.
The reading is 850 kPa
